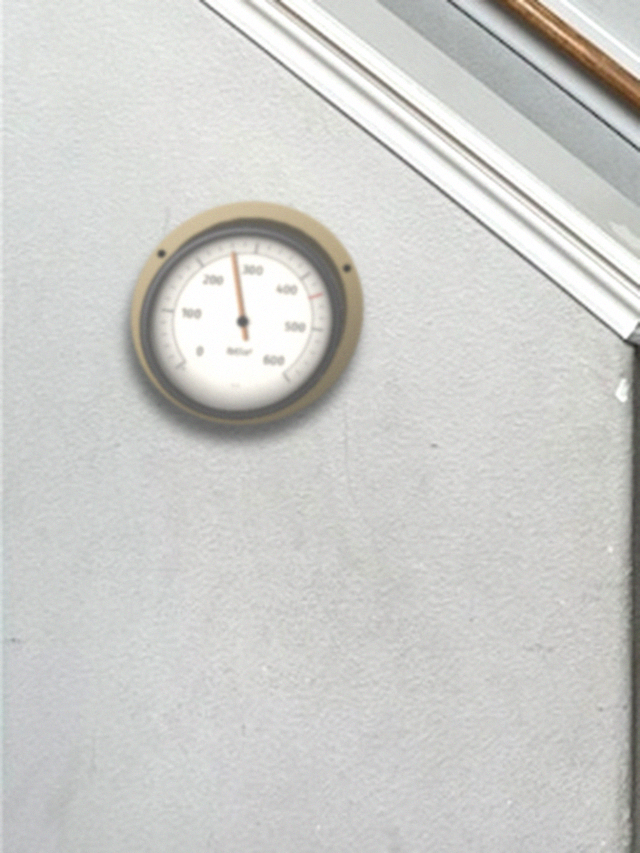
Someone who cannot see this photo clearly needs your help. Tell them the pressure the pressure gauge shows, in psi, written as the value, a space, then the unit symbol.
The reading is 260 psi
